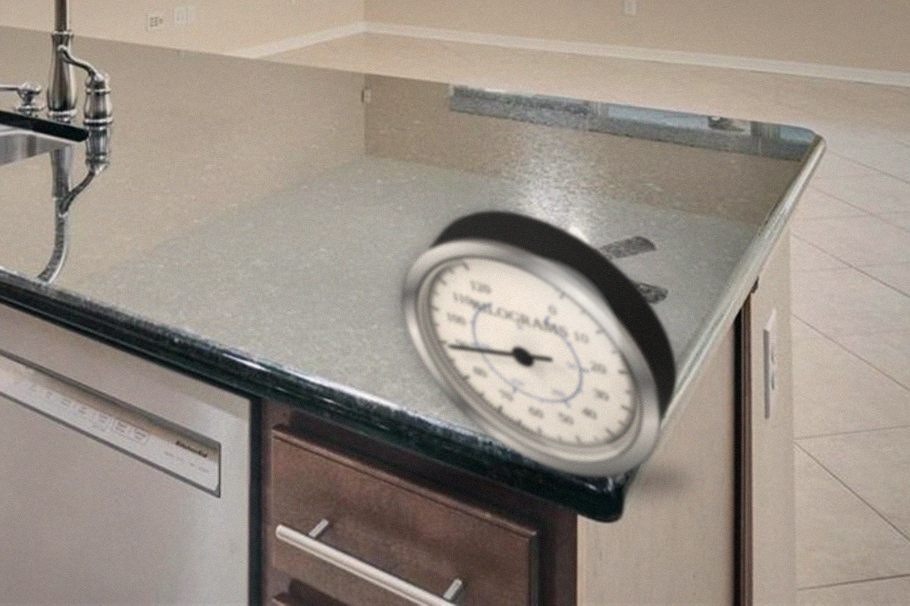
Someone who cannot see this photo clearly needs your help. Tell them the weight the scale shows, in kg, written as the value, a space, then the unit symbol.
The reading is 90 kg
